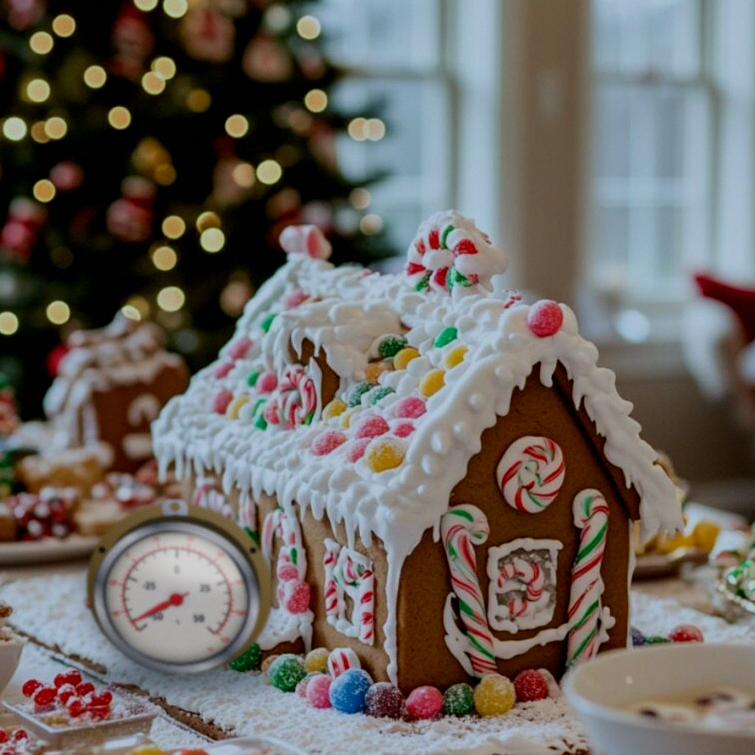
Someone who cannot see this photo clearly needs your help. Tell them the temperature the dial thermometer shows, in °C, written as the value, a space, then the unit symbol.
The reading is -45 °C
